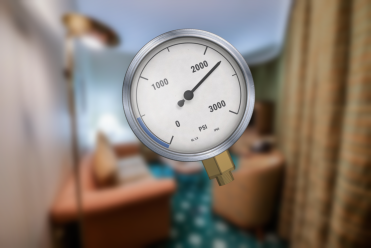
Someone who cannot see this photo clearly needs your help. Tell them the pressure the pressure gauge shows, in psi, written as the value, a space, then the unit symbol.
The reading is 2250 psi
